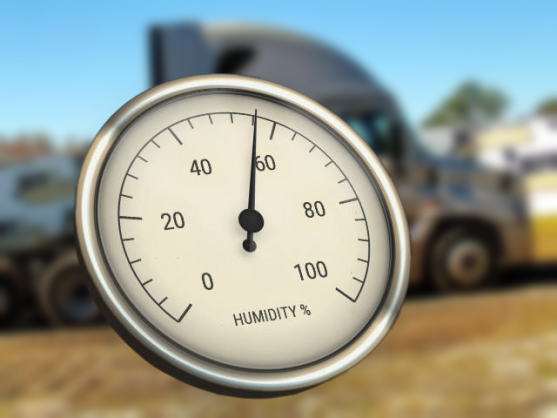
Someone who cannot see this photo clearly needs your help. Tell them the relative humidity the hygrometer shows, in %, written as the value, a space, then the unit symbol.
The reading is 56 %
